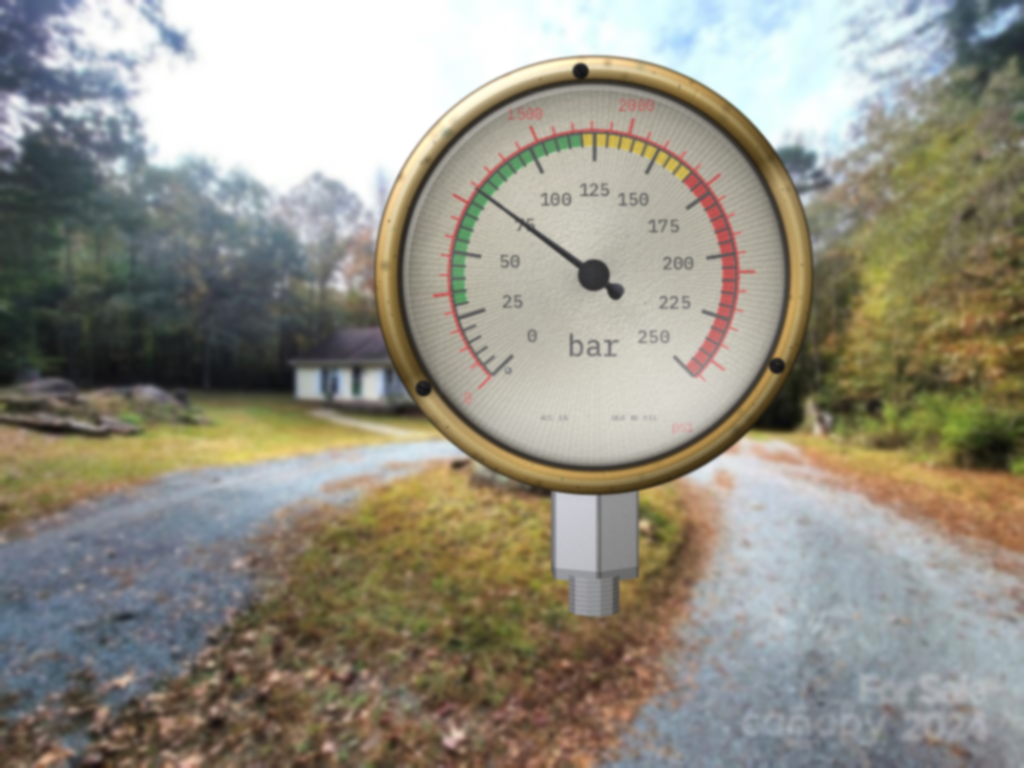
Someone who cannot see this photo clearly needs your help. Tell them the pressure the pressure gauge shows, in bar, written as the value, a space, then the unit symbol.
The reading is 75 bar
